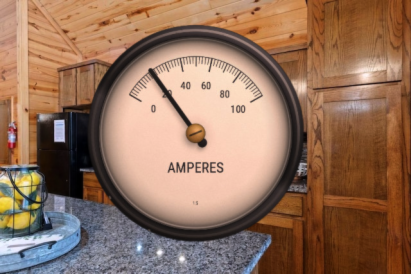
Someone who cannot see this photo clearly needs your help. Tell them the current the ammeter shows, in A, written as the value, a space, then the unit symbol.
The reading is 20 A
